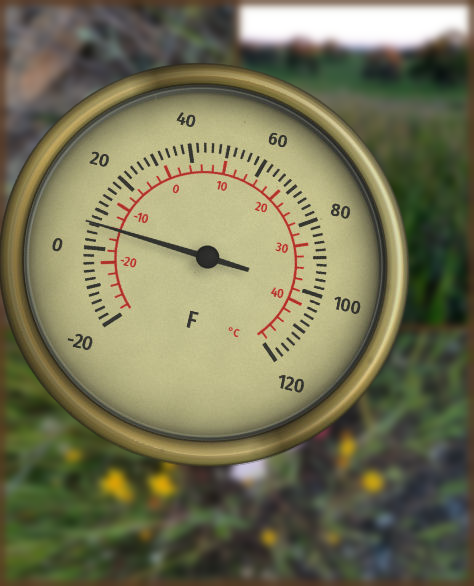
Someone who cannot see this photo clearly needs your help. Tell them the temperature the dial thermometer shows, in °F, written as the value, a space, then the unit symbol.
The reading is 6 °F
